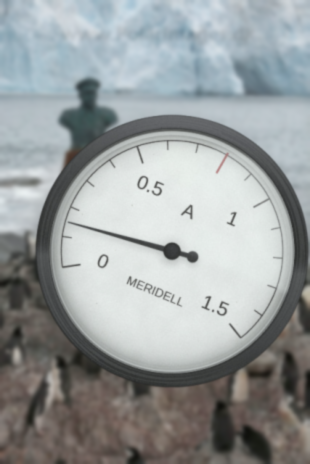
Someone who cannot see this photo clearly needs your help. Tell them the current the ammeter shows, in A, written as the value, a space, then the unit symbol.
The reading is 0.15 A
